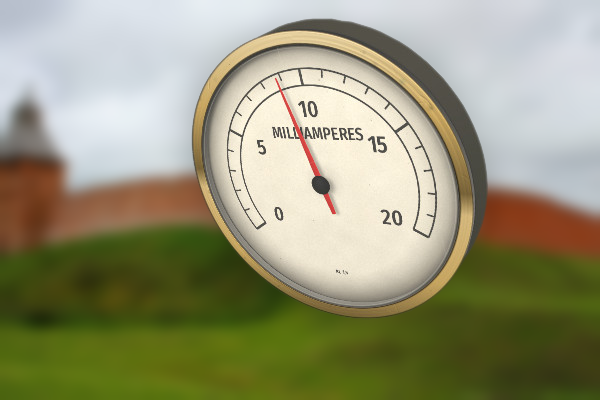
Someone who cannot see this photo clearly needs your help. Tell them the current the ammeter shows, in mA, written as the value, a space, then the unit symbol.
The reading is 9 mA
